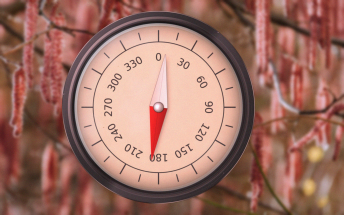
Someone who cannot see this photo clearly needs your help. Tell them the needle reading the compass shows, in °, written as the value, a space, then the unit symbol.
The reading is 187.5 °
